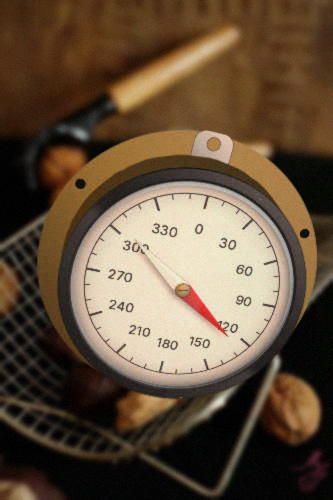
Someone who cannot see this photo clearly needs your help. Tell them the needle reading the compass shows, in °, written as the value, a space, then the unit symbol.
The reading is 125 °
